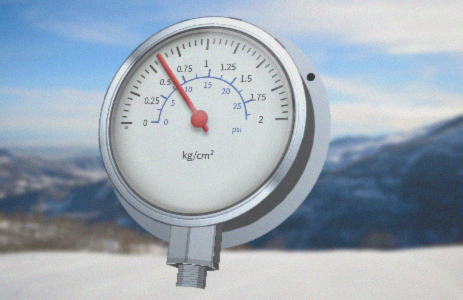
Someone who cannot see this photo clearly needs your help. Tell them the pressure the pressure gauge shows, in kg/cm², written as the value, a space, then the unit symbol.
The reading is 0.6 kg/cm²
